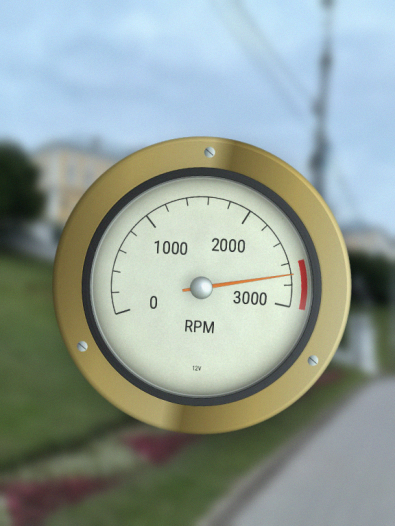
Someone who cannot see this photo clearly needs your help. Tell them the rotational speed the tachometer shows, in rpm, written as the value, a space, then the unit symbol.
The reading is 2700 rpm
